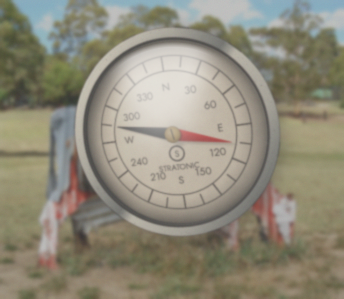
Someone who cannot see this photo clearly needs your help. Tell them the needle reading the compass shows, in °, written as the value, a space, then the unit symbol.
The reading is 105 °
